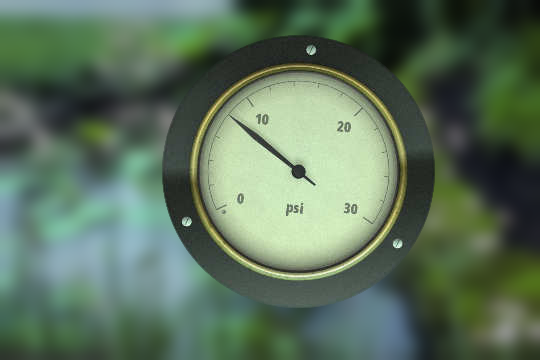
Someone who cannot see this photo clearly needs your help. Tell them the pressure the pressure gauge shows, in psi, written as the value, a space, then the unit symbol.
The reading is 8 psi
